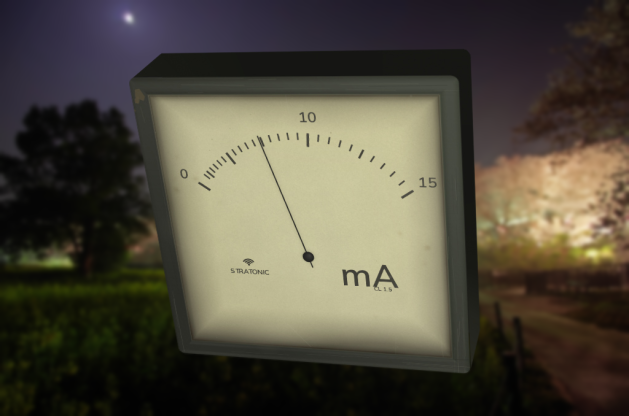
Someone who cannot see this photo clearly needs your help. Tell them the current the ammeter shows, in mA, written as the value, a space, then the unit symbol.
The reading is 7.5 mA
